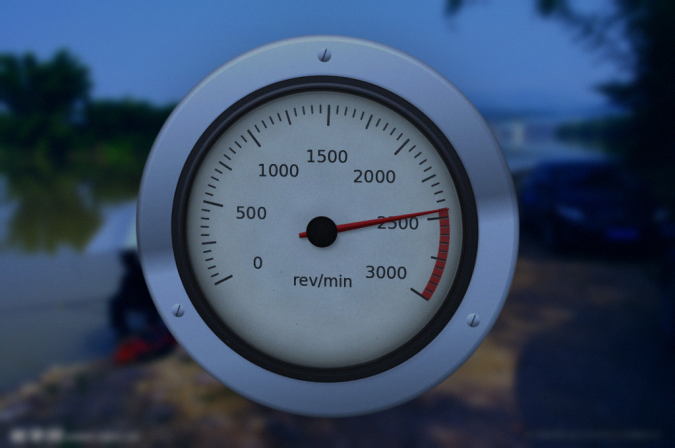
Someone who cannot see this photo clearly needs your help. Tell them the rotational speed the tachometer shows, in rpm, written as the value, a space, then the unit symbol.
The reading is 2450 rpm
